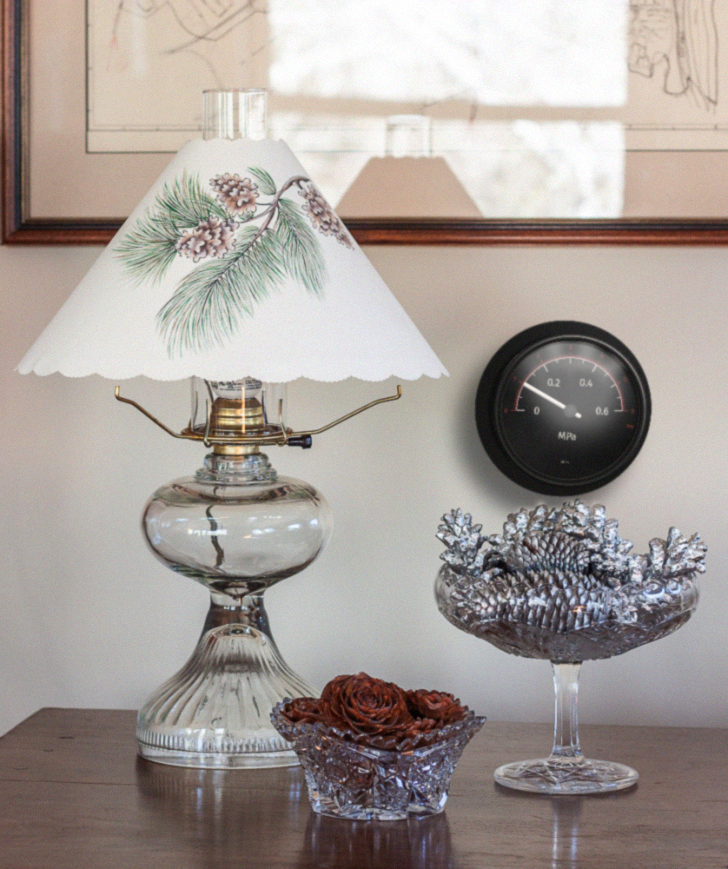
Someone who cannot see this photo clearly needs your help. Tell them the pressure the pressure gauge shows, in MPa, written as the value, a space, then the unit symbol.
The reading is 0.1 MPa
